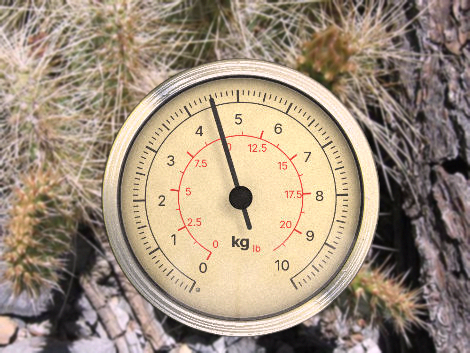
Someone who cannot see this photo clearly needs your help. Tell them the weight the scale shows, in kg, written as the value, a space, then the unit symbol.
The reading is 4.5 kg
